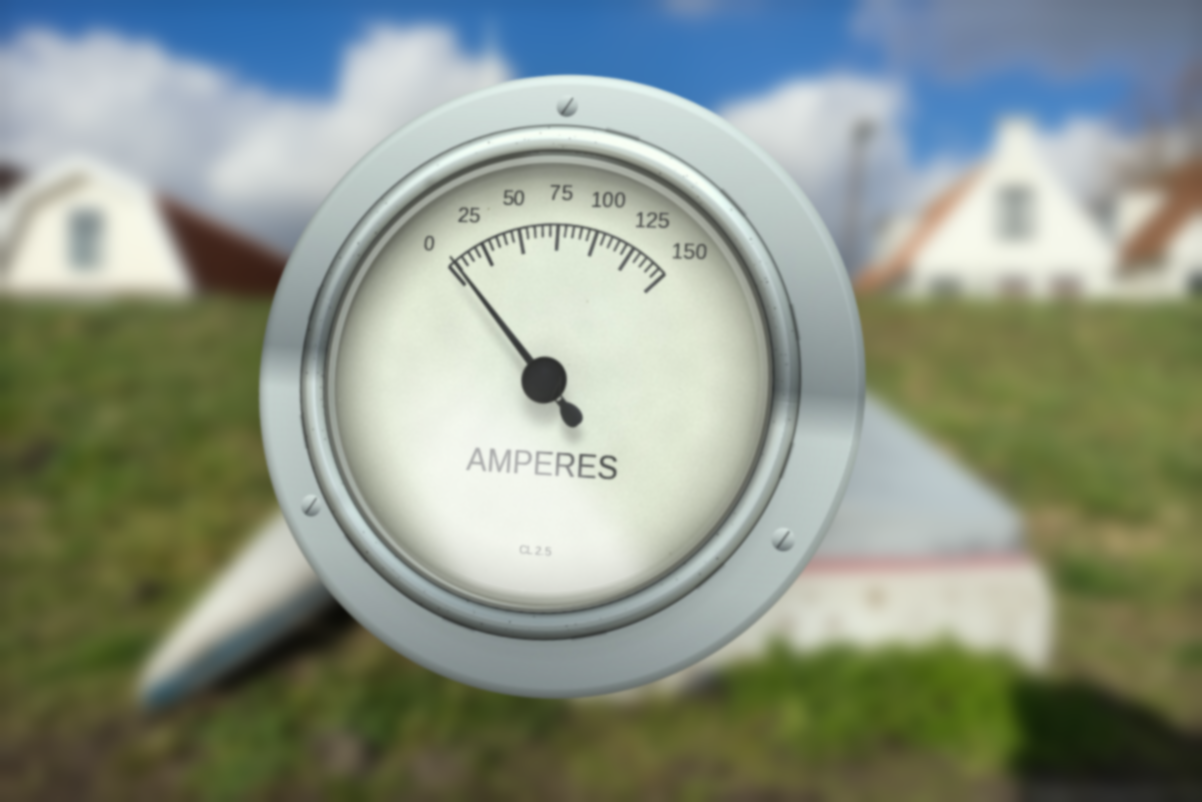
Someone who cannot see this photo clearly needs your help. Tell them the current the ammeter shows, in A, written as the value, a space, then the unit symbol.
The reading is 5 A
